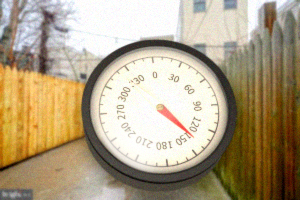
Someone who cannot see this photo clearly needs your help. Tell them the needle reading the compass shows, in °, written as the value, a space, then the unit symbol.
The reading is 140 °
